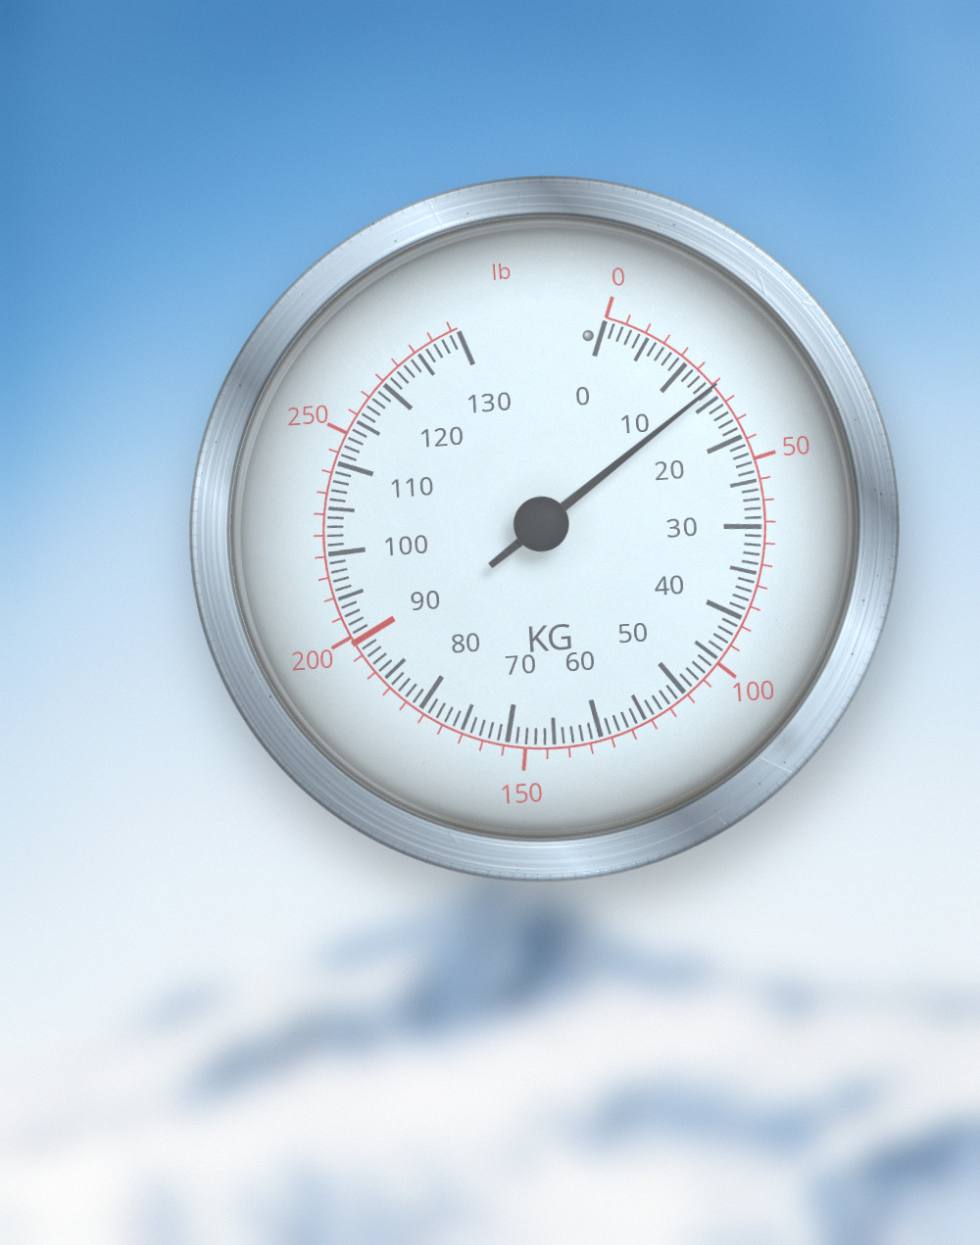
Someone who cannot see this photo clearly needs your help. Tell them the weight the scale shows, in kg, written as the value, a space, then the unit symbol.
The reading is 14 kg
